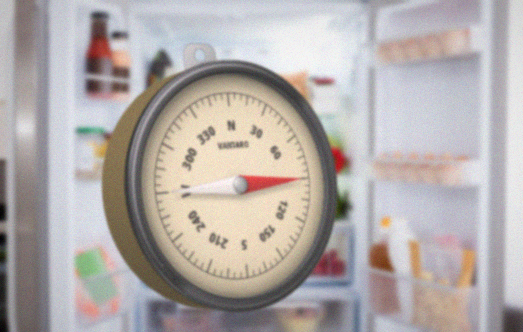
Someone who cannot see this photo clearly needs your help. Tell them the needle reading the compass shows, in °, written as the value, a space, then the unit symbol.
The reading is 90 °
